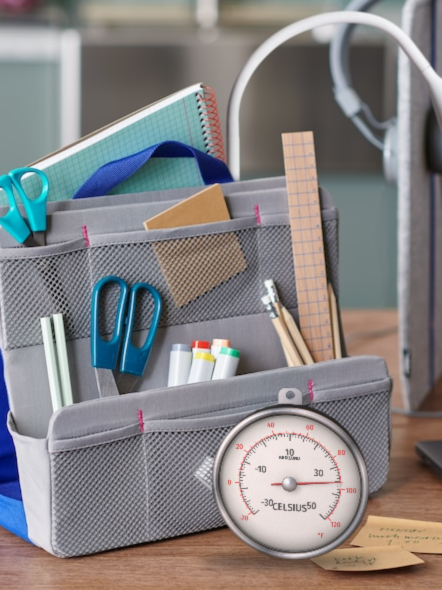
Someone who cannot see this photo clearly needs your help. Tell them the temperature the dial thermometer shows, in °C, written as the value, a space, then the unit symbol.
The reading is 35 °C
